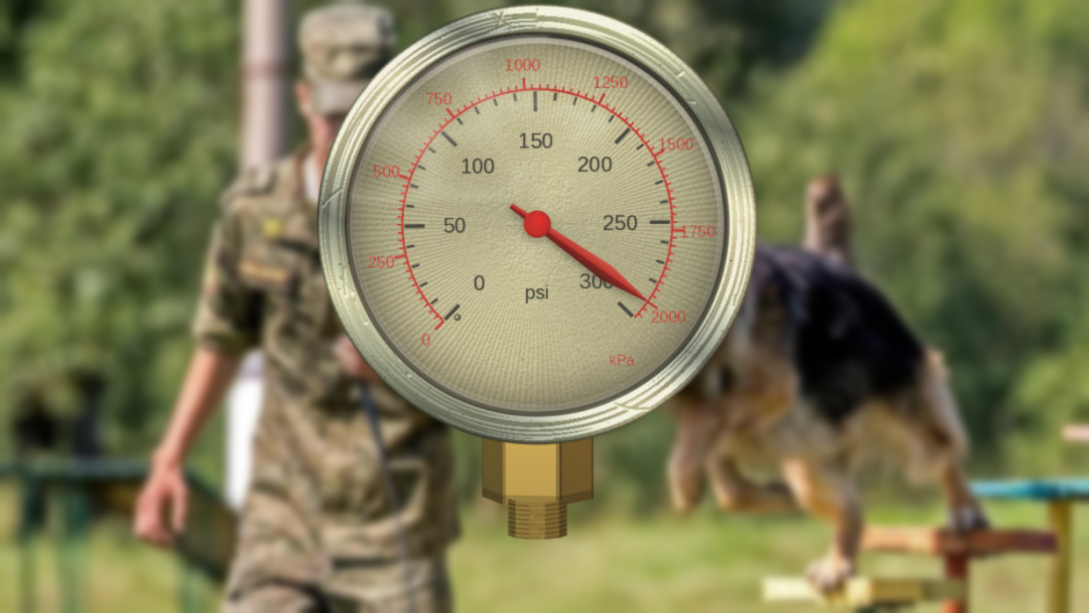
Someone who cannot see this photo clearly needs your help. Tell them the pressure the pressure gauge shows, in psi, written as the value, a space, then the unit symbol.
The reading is 290 psi
